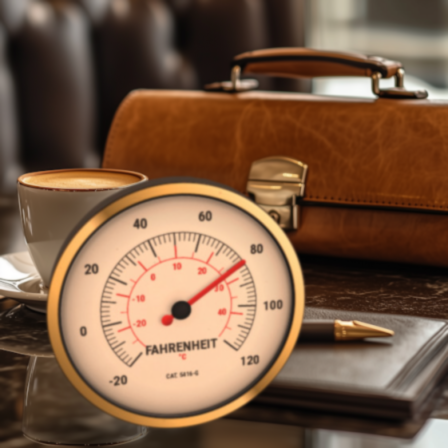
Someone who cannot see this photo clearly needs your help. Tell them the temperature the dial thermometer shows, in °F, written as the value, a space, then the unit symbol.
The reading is 80 °F
